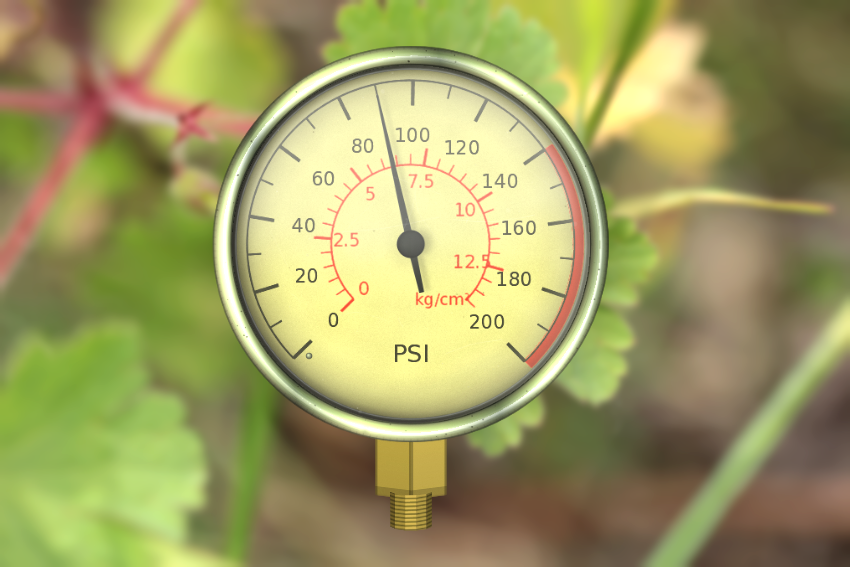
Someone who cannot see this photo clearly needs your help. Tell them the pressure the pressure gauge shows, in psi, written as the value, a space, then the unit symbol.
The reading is 90 psi
